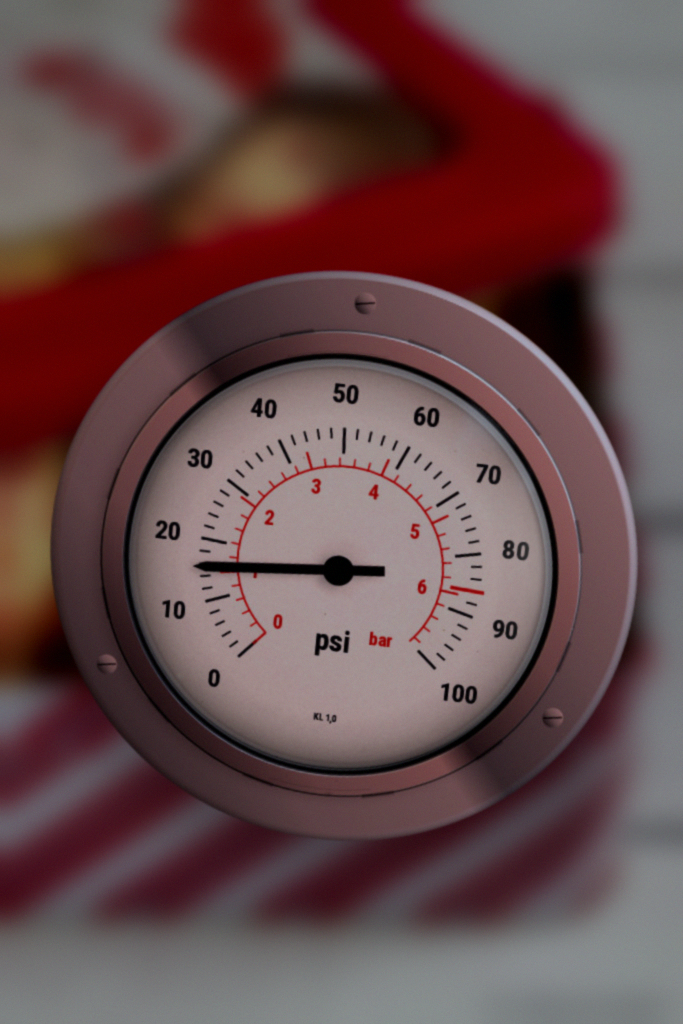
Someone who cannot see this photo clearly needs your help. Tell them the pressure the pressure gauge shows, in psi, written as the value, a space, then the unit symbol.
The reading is 16 psi
